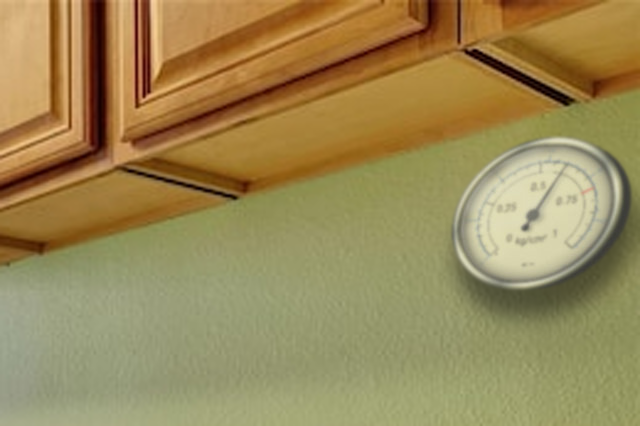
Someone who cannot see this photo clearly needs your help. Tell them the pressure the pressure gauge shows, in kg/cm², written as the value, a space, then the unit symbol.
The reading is 0.6 kg/cm²
